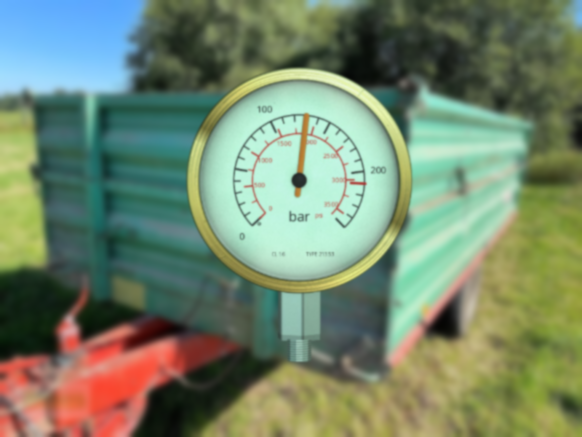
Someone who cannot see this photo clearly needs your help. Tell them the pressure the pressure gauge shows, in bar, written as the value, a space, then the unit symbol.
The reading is 130 bar
